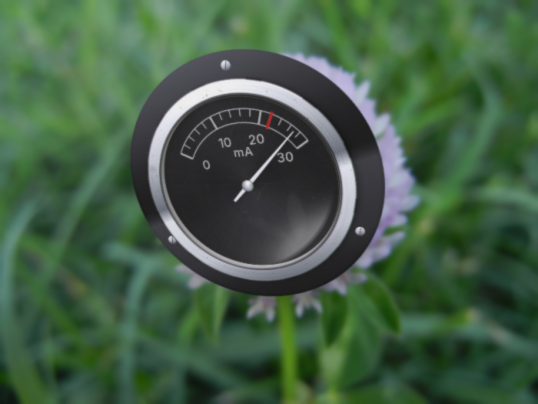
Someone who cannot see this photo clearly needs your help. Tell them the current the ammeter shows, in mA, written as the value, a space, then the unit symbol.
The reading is 27 mA
